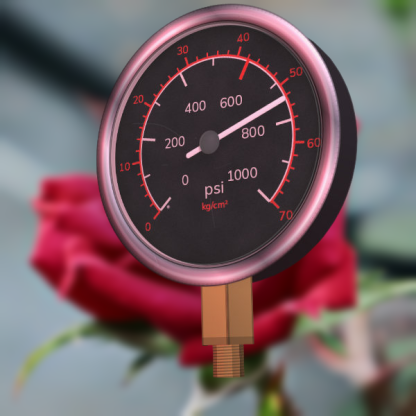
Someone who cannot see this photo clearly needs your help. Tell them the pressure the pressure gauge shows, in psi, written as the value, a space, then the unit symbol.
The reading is 750 psi
